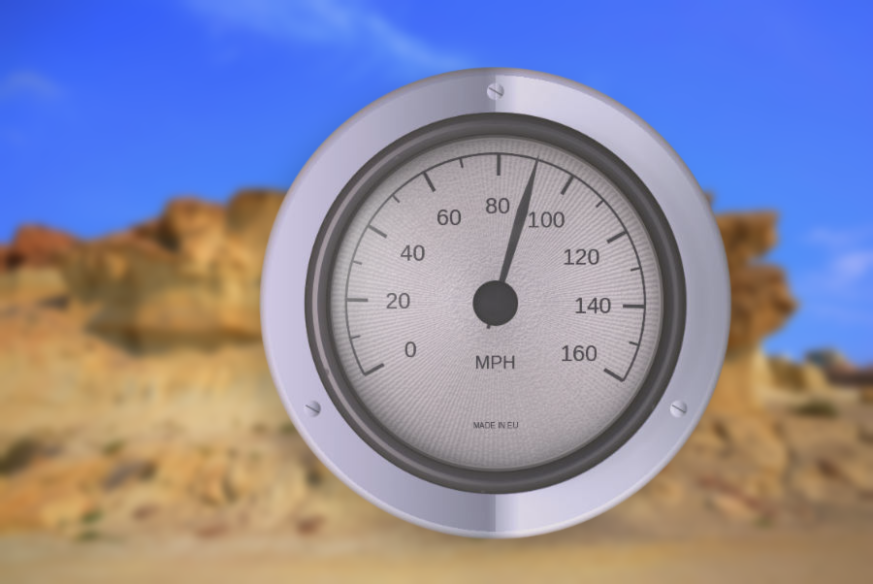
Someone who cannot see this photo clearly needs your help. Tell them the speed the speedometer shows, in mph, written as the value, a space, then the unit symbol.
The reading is 90 mph
